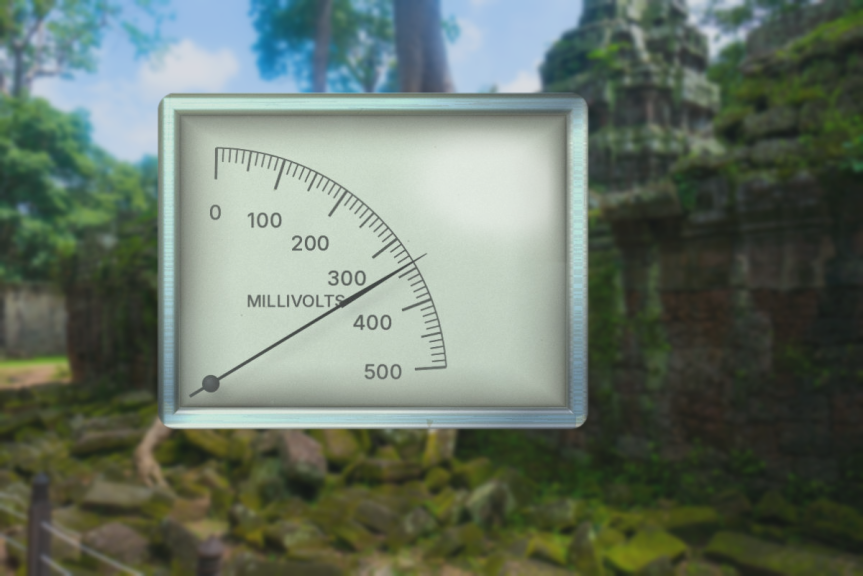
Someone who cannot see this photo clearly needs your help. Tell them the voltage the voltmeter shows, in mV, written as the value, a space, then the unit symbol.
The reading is 340 mV
